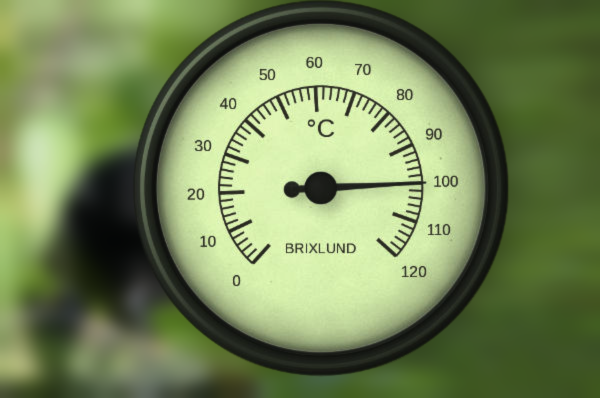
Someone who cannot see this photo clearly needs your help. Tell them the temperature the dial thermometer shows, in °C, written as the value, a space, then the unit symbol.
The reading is 100 °C
